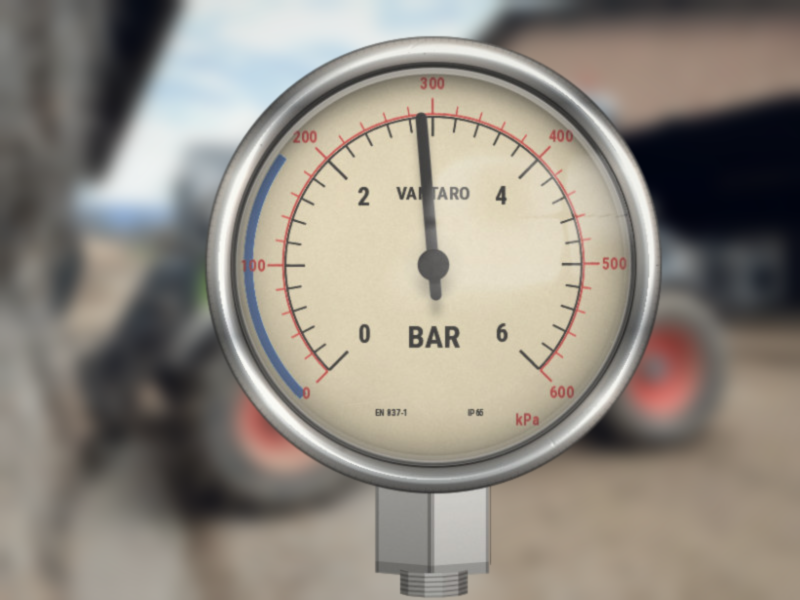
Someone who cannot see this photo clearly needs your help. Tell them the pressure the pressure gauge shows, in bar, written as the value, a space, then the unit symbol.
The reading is 2.9 bar
